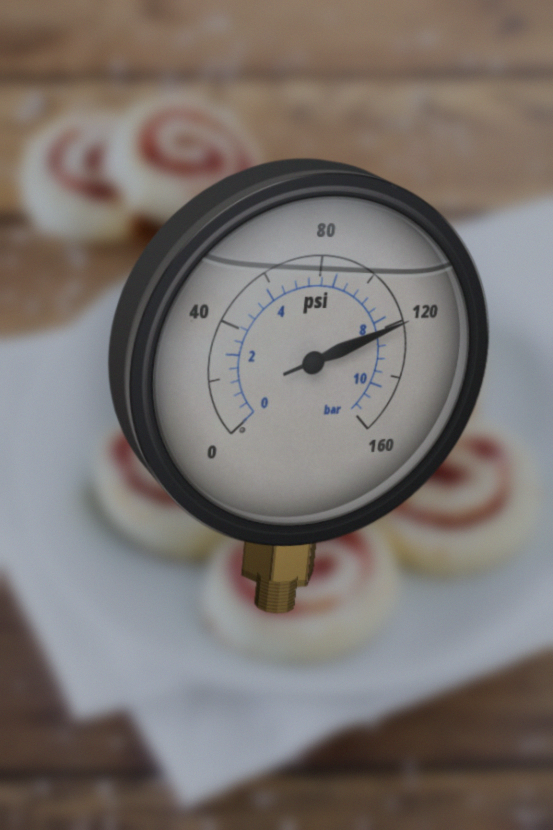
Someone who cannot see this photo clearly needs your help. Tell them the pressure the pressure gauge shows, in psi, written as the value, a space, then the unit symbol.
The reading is 120 psi
